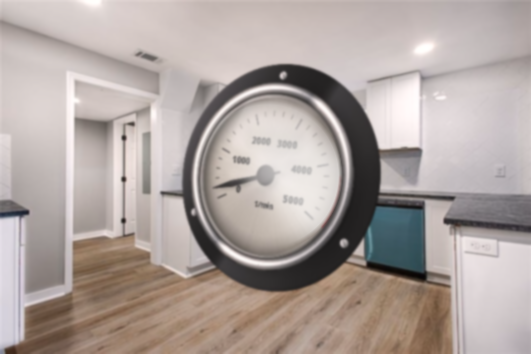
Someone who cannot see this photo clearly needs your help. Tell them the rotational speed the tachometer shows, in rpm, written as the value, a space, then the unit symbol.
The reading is 200 rpm
